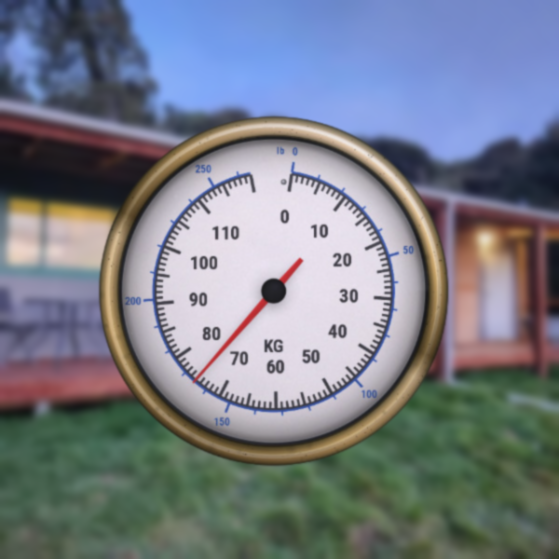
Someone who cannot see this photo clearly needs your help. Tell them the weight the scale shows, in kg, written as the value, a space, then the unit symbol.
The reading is 75 kg
